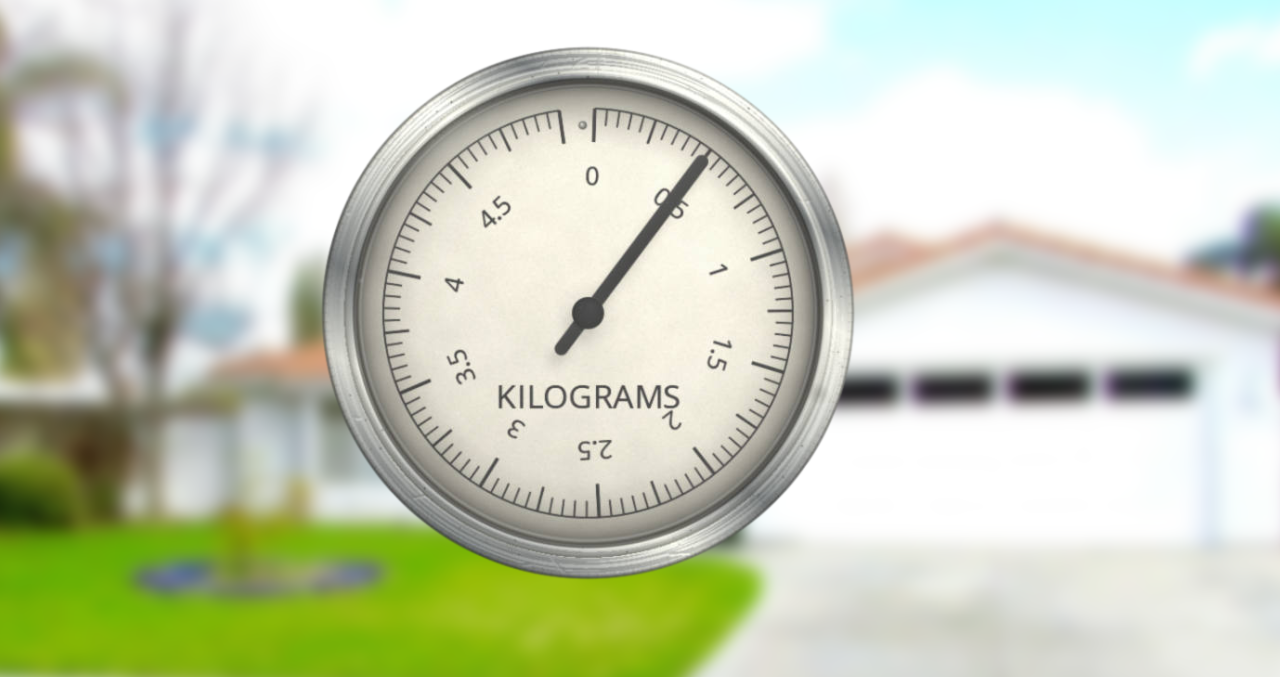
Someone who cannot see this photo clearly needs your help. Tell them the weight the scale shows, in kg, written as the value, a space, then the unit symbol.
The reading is 0.5 kg
